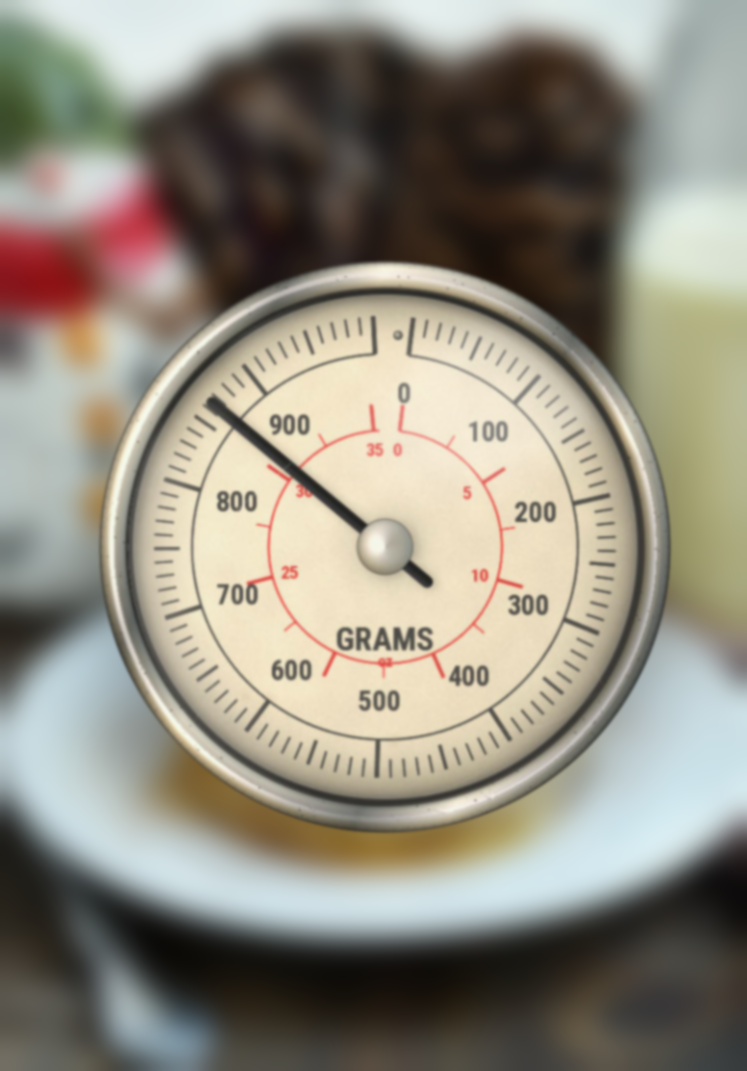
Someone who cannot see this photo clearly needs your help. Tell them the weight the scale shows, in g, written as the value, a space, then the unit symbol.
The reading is 865 g
